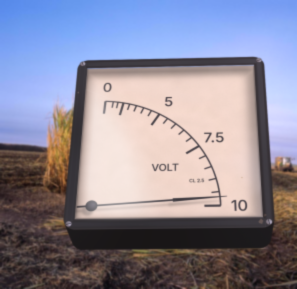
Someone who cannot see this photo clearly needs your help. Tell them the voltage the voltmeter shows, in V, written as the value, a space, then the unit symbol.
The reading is 9.75 V
